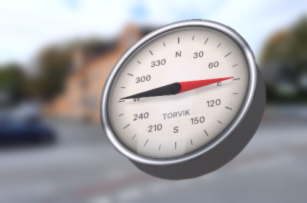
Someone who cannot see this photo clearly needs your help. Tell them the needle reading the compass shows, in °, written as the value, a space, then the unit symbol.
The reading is 90 °
